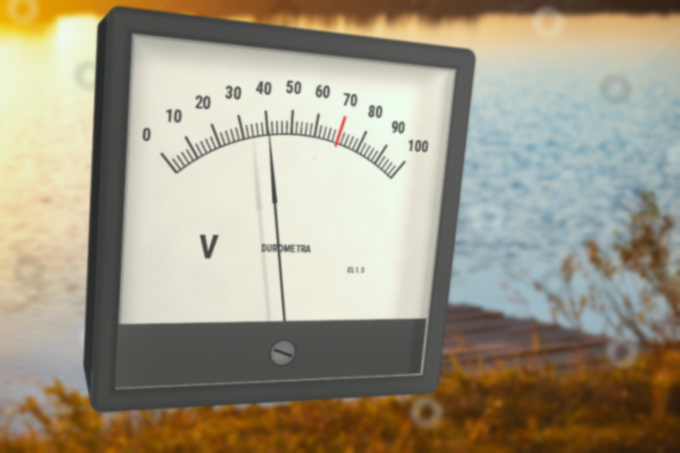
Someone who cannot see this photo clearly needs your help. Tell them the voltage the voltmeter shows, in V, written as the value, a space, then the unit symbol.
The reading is 40 V
